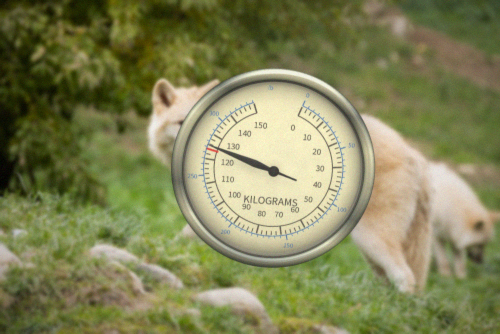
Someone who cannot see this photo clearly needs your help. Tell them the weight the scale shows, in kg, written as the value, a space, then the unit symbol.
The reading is 126 kg
